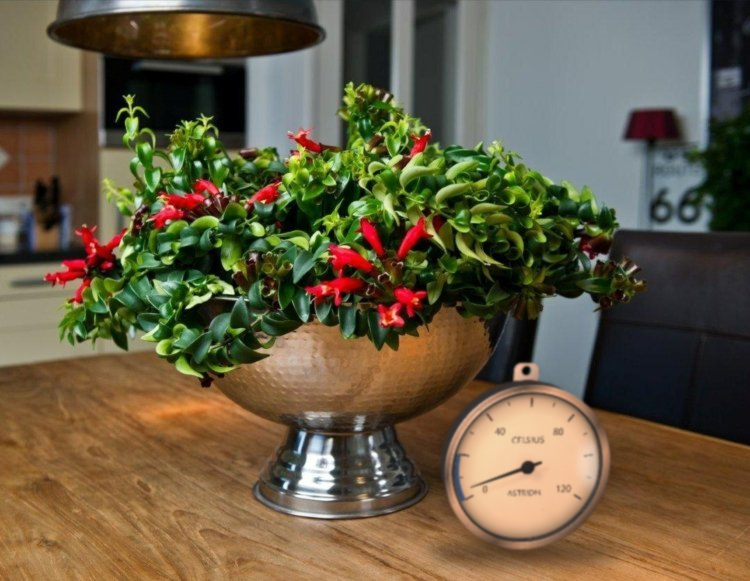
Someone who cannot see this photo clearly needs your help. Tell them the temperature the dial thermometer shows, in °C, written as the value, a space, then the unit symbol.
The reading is 5 °C
